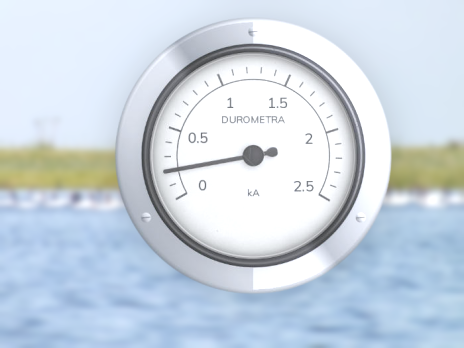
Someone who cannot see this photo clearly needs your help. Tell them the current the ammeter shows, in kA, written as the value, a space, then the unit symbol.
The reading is 0.2 kA
